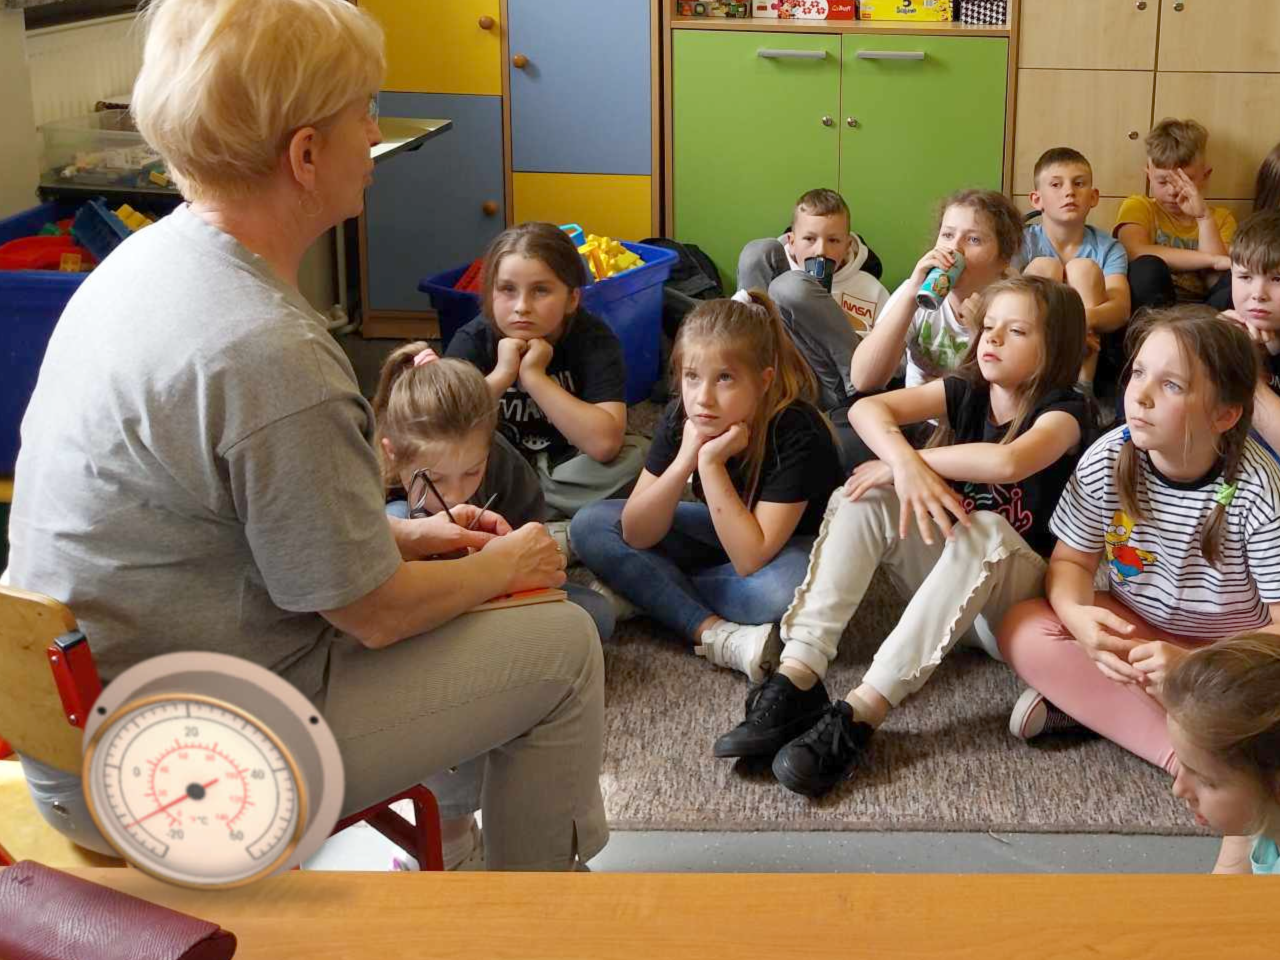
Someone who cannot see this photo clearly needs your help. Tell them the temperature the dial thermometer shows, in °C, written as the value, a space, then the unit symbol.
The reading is -12 °C
